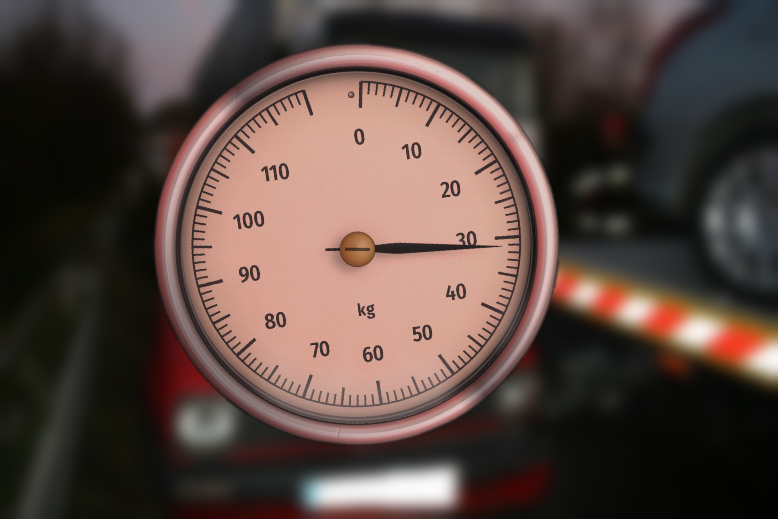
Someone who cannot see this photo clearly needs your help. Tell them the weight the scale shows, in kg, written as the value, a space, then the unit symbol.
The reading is 31 kg
